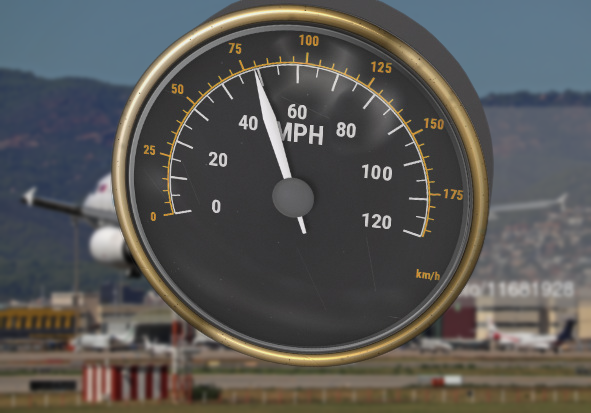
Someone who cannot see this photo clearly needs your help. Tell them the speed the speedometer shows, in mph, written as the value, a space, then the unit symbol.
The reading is 50 mph
